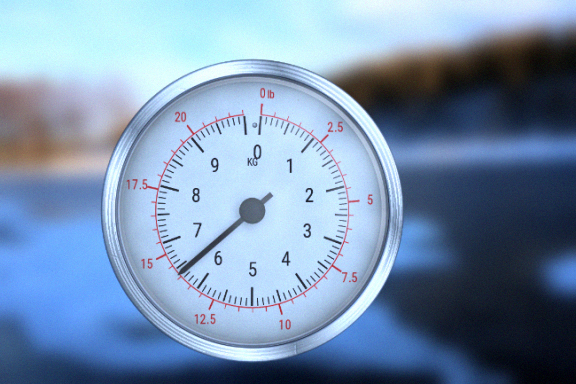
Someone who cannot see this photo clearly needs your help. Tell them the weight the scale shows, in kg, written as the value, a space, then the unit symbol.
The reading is 6.4 kg
